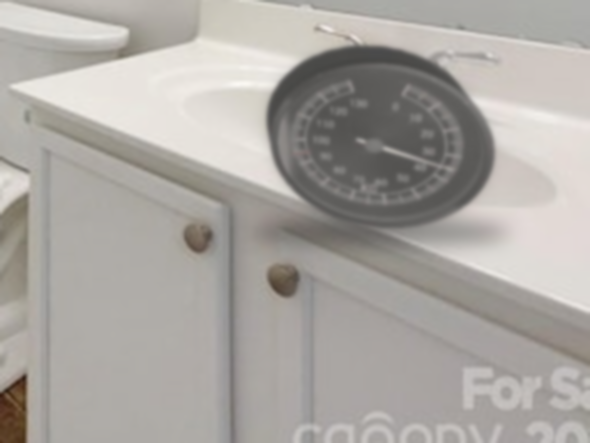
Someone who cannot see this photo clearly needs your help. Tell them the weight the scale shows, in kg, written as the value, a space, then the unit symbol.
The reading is 35 kg
